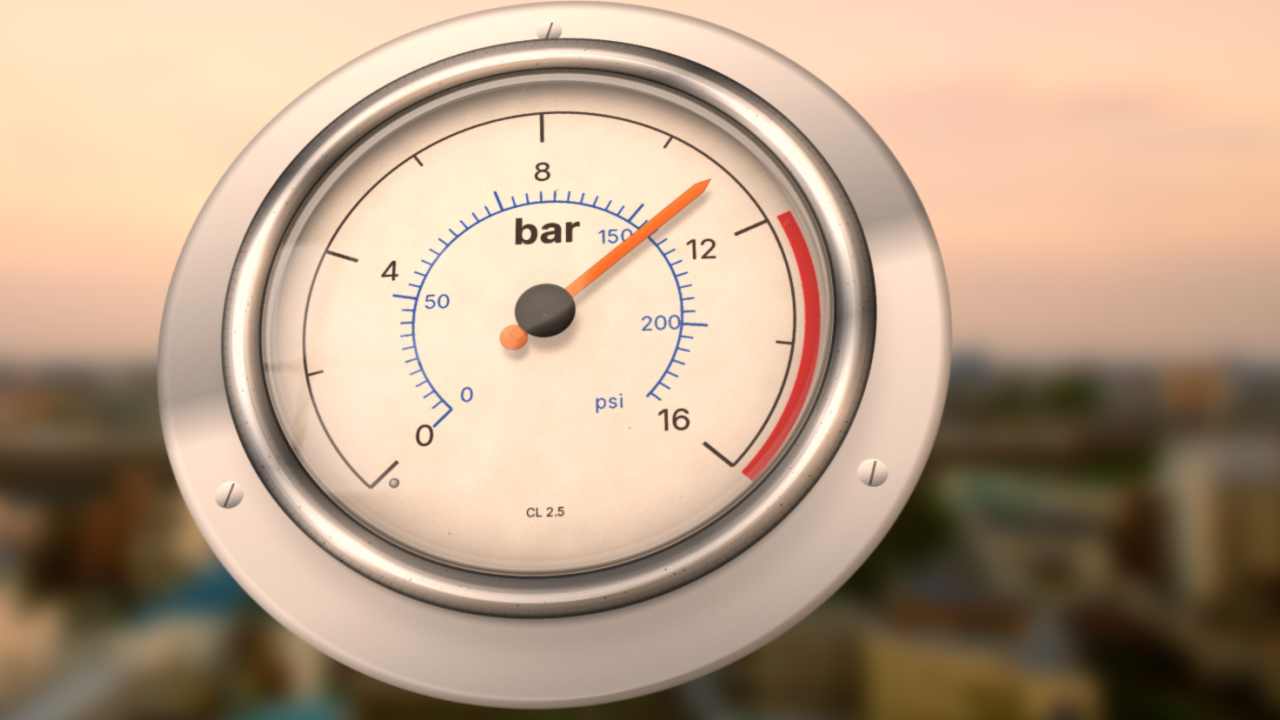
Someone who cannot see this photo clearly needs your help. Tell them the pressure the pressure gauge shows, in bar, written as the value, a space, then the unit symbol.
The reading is 11 bar
